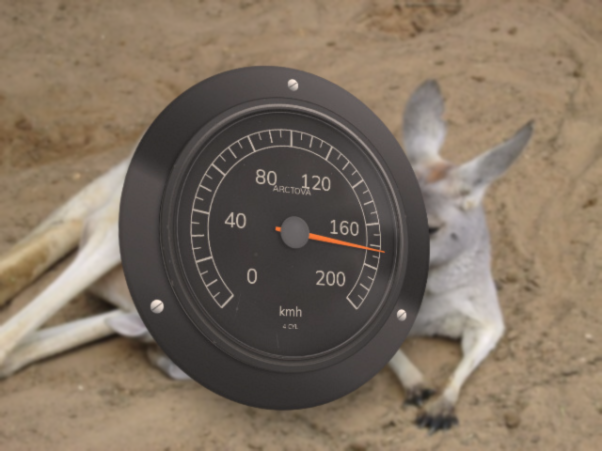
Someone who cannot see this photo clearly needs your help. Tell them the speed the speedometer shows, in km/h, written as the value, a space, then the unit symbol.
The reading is 172.5 km/h
